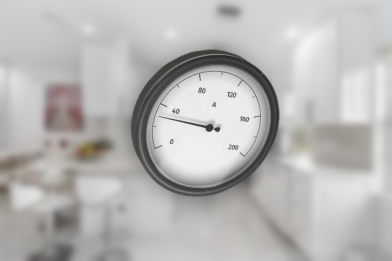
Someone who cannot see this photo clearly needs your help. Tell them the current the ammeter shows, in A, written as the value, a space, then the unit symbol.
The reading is 30 A
